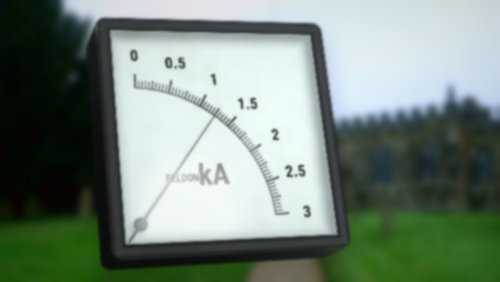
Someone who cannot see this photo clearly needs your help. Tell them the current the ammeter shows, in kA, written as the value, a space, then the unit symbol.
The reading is 1.25 kA
